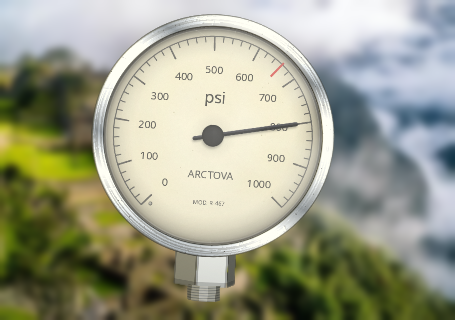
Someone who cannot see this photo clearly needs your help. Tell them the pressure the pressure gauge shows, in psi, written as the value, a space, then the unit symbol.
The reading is 800 psi
